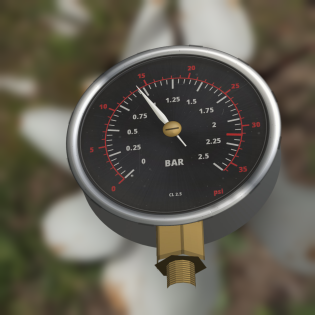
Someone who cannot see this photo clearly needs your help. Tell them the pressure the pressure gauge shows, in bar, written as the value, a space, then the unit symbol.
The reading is 0.95 bar
